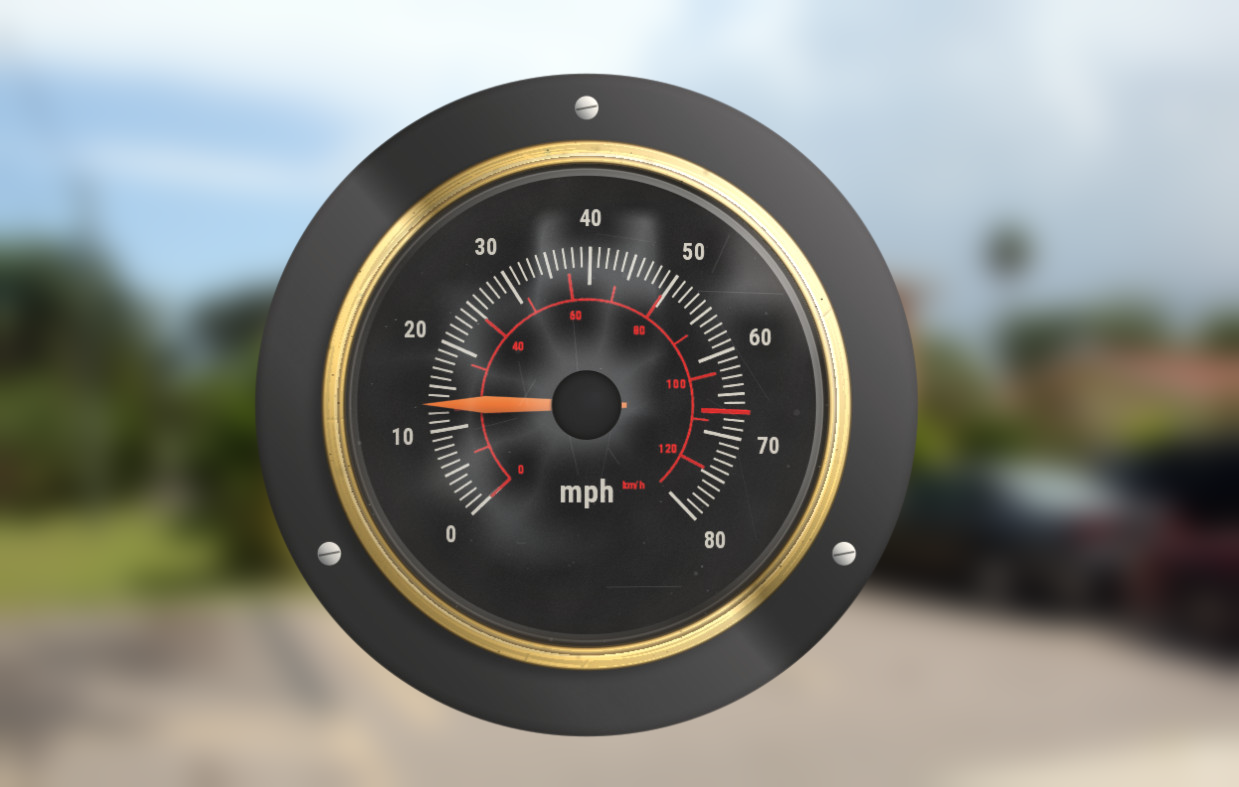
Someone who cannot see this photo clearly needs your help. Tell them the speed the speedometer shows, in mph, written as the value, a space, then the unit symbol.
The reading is 13 mph
